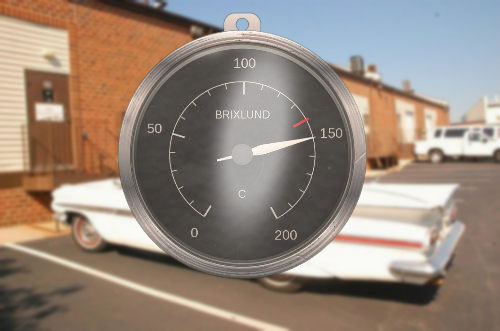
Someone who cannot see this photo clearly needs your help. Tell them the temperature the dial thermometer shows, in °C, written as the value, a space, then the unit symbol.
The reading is 150 °C
